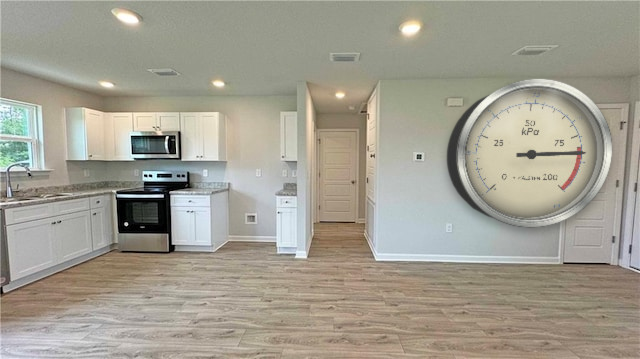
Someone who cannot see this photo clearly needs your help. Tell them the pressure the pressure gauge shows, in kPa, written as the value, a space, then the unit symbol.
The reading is 82.5 kPa
